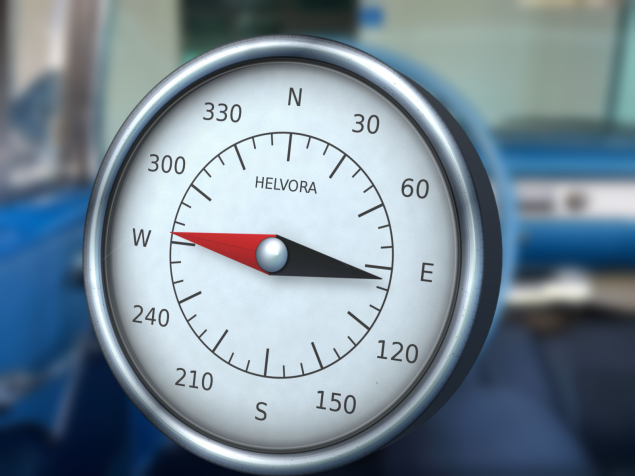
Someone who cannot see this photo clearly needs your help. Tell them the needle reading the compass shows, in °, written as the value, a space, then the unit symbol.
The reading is 275 °
